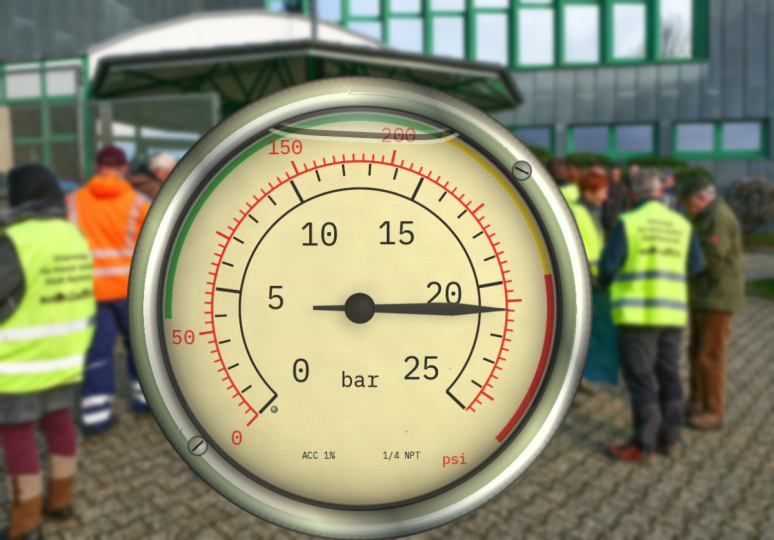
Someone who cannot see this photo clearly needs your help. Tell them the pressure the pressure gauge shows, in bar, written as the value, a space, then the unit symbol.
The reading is 21 bar
